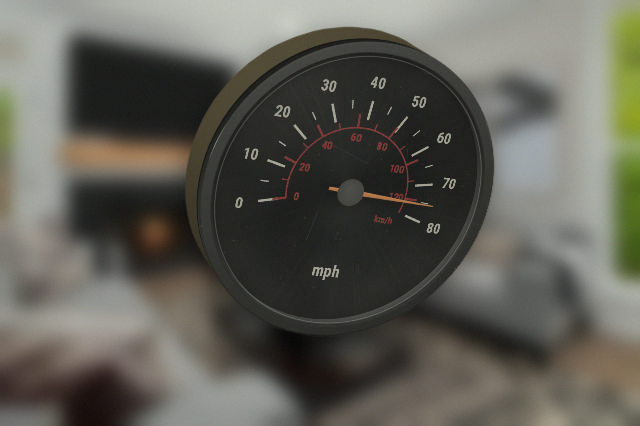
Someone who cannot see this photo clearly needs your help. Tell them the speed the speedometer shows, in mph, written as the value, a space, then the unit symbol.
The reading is 75 mph
